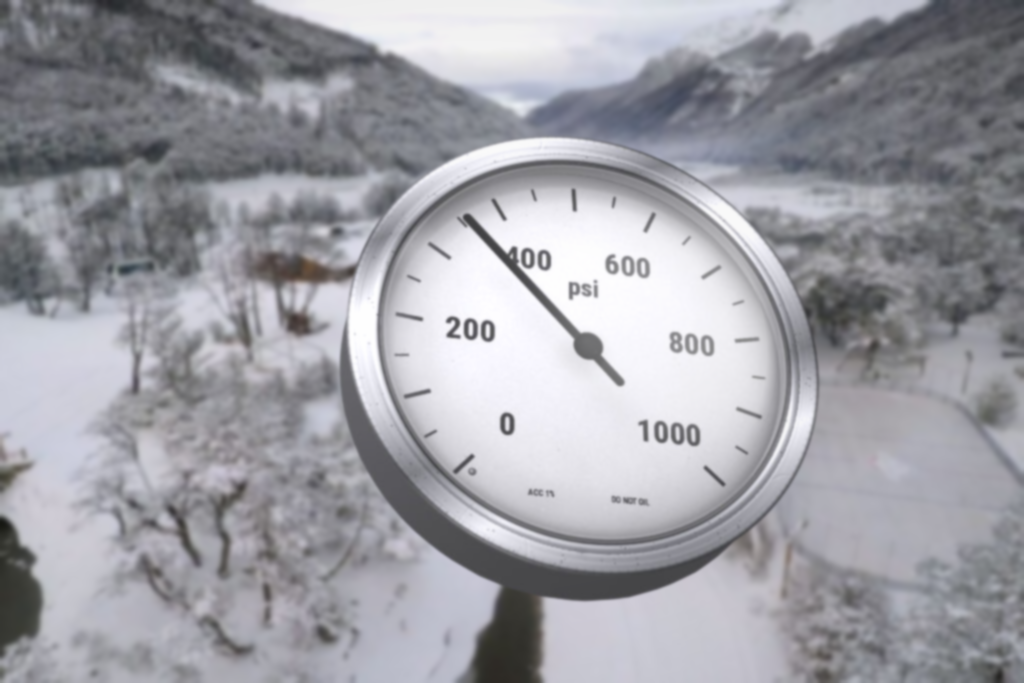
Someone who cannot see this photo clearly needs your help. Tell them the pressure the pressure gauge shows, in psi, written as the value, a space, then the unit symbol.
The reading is 350 psi
